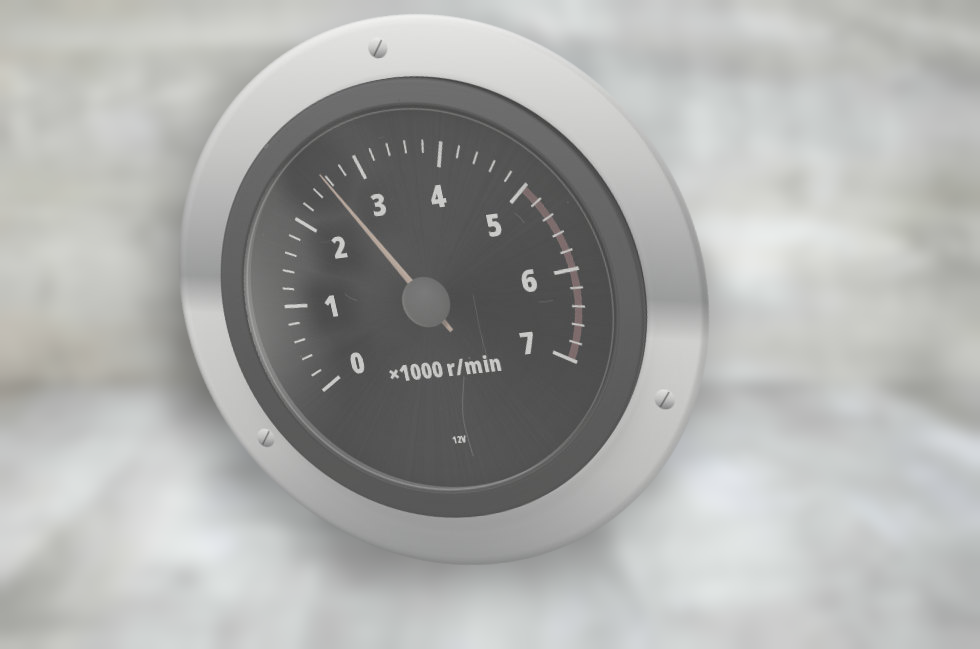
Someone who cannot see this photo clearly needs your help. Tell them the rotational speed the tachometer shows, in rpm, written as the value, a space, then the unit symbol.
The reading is 2600 rpm
